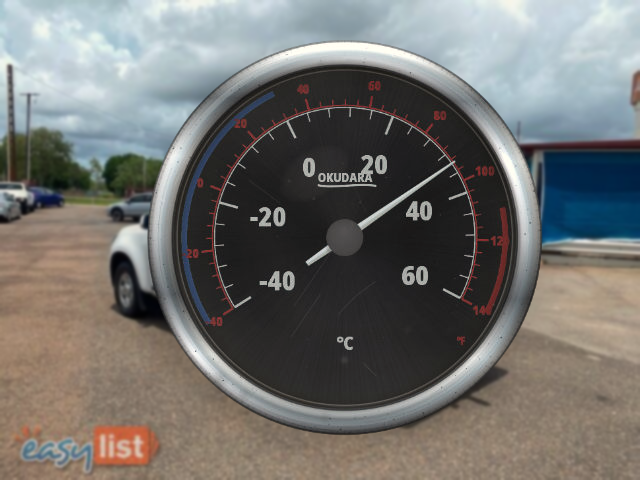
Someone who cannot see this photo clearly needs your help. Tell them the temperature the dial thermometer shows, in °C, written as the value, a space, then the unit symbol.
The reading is 34 °C
